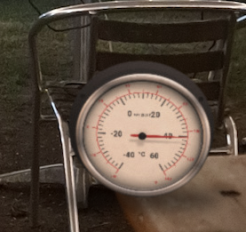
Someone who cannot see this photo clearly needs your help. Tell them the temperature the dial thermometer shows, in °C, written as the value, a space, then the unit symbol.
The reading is 40 °C
